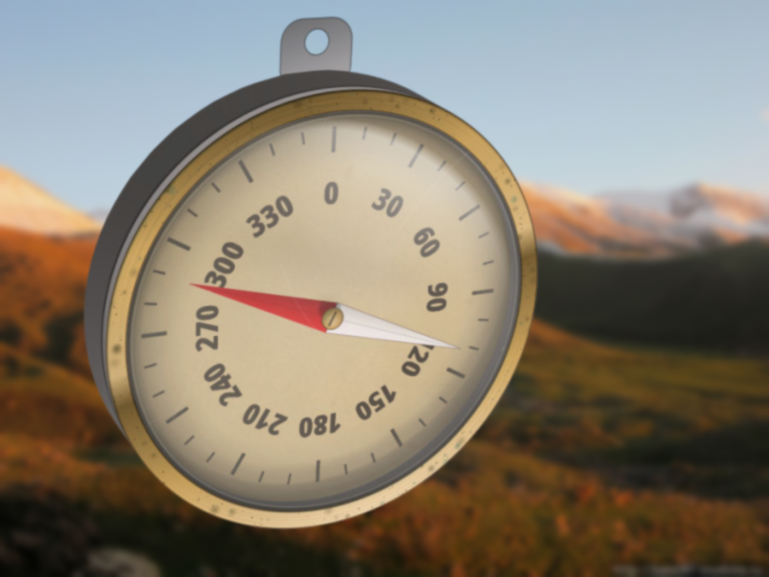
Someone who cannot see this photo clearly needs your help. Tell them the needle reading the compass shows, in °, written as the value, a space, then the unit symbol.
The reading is 290 °
